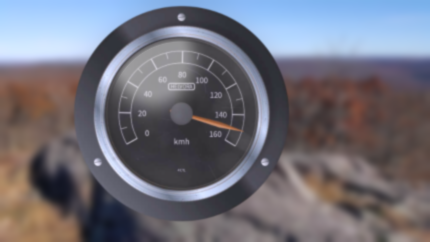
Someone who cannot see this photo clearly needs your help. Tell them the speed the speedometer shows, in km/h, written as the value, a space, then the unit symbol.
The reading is 150 km/h
